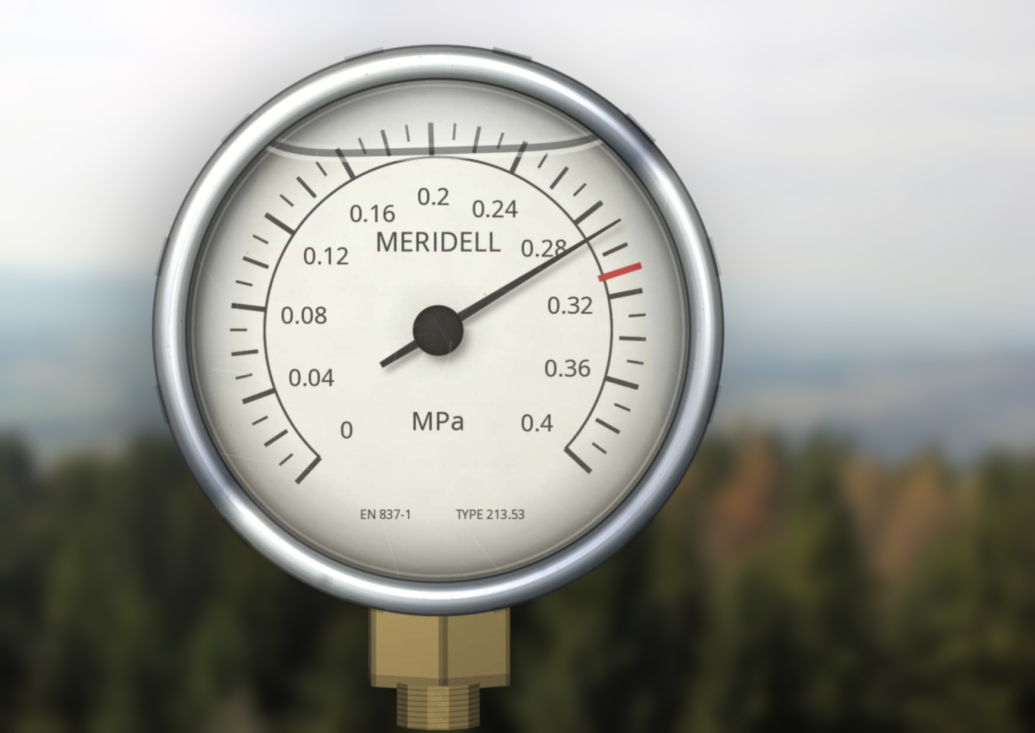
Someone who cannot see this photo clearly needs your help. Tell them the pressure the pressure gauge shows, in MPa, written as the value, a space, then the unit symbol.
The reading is 0.29 MPa
